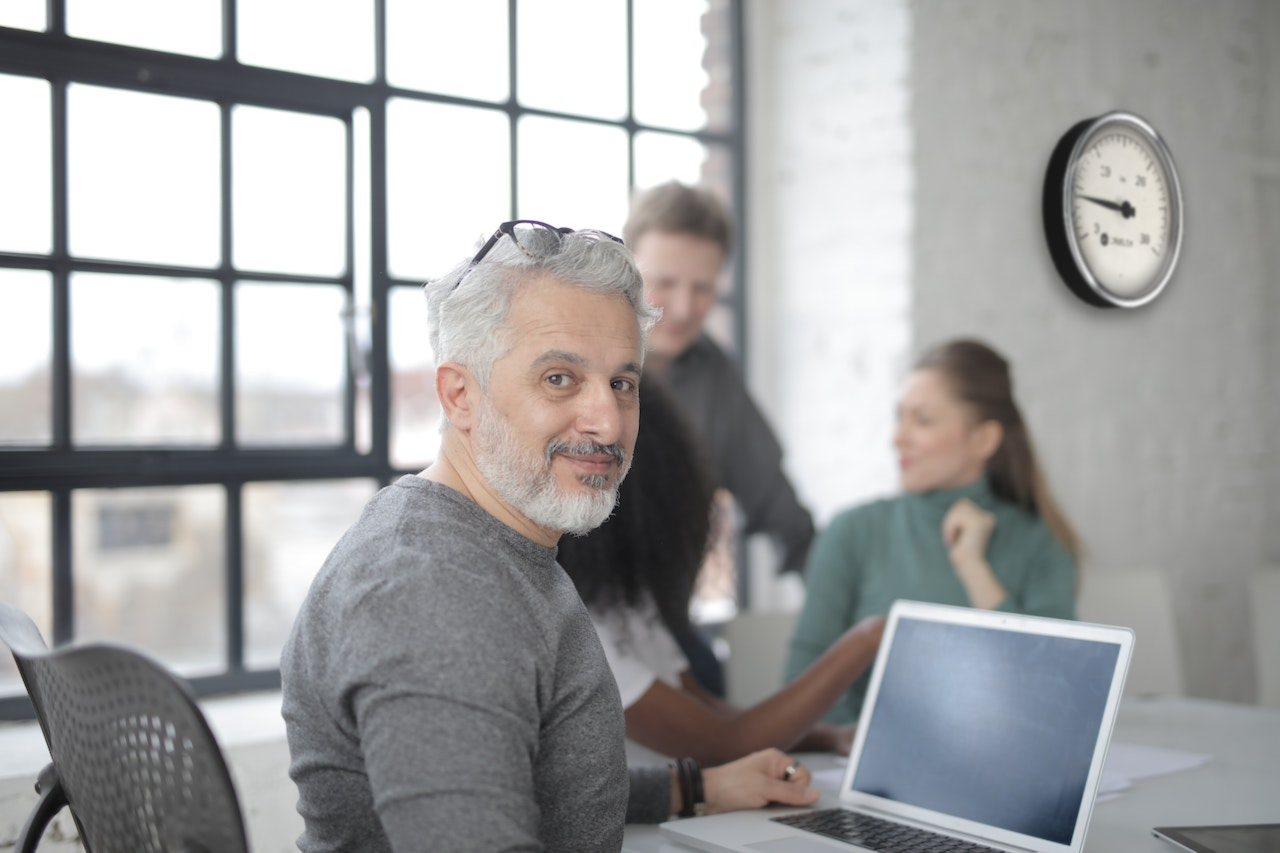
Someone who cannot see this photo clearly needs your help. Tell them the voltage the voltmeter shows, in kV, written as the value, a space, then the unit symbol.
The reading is 4 kV
